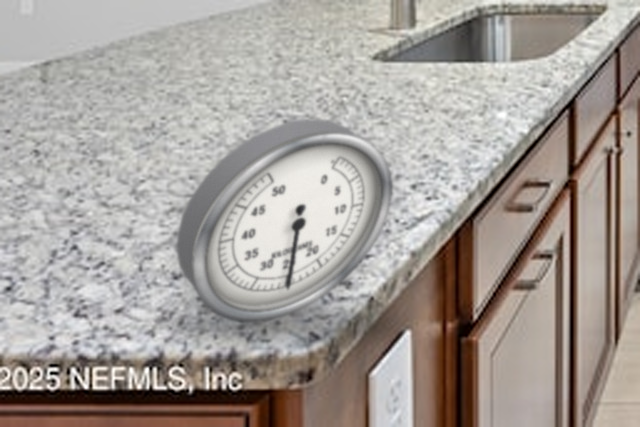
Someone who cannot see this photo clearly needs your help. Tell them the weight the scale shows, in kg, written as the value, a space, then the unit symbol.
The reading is 25 kg
